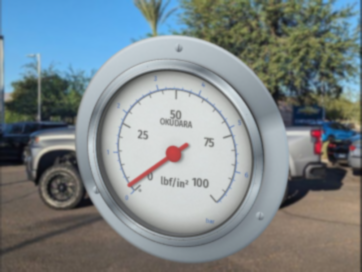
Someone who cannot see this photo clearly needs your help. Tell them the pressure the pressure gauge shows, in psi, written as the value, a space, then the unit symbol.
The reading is 2.5 psi
